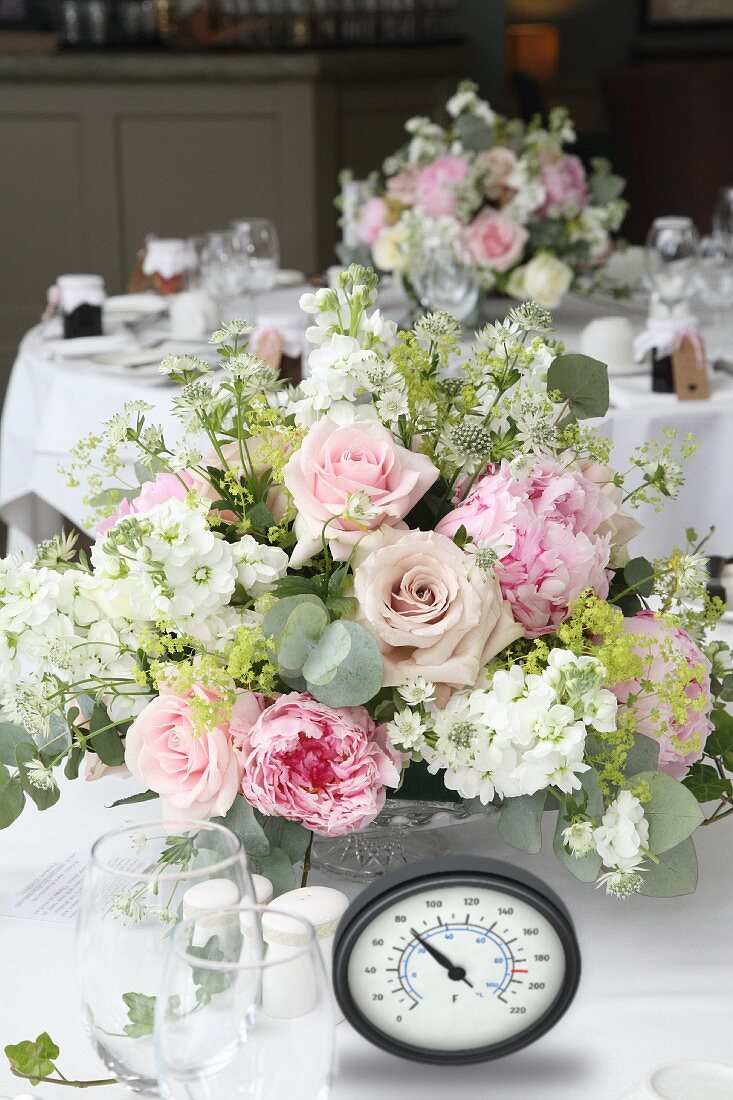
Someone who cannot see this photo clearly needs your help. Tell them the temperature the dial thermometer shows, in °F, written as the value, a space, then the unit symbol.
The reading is 80 °F
